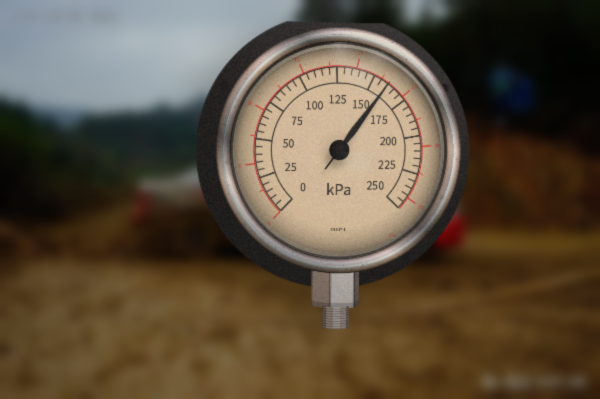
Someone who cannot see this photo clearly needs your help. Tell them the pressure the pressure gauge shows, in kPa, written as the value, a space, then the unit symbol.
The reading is 160 kPa
